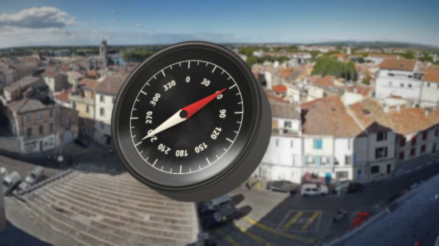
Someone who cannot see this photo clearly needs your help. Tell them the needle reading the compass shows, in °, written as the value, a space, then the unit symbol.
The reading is 60 °
